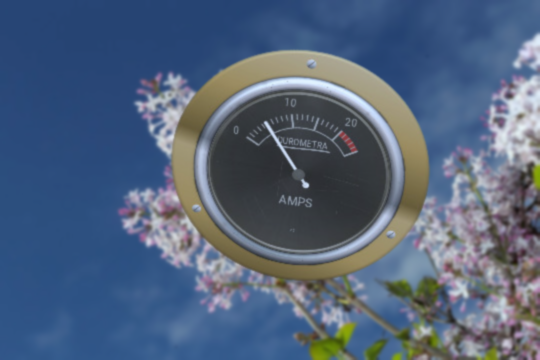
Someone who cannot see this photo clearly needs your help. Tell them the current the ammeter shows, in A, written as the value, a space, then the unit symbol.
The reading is 5 A
